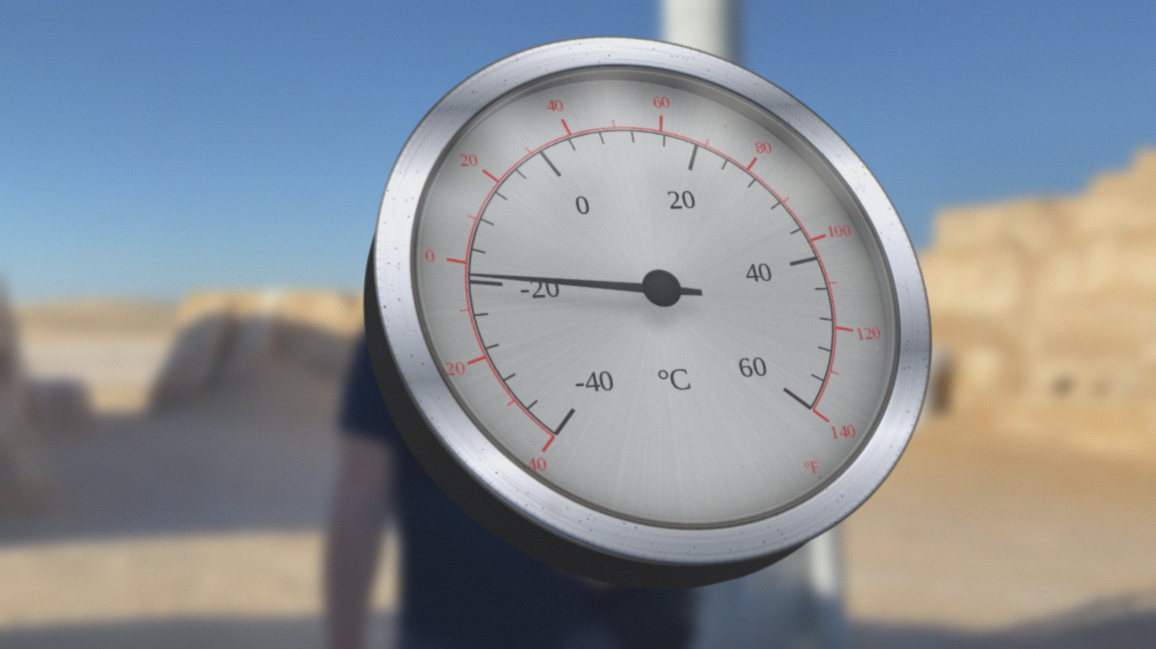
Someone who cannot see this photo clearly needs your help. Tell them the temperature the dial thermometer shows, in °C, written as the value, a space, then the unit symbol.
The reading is -20 °C
